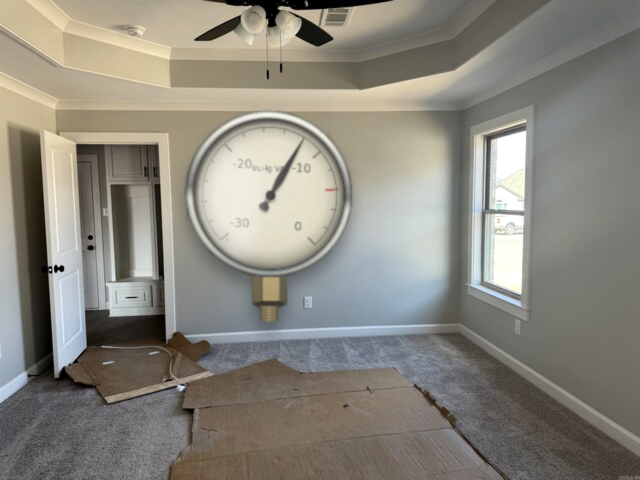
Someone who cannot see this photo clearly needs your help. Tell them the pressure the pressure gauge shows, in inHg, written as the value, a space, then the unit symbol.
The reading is -12 inHg
